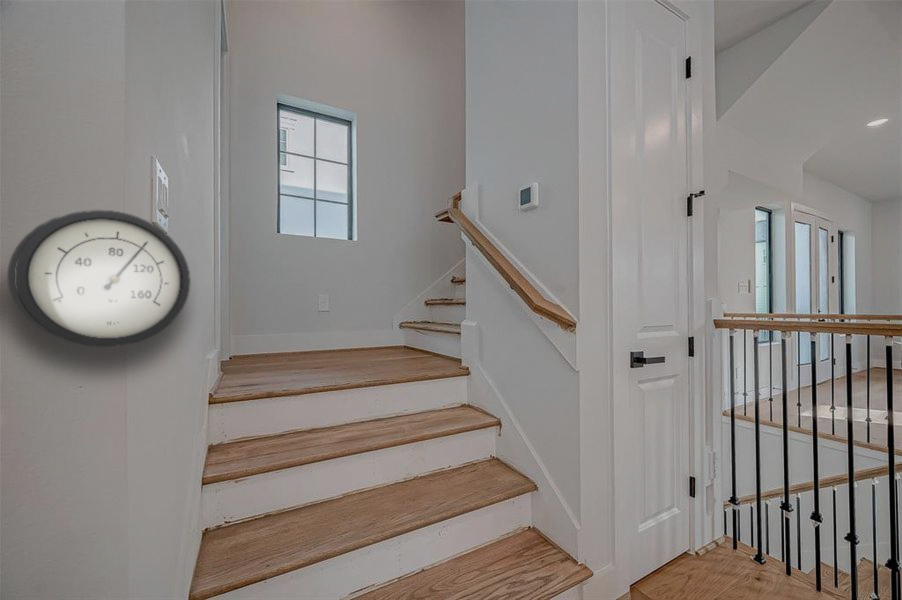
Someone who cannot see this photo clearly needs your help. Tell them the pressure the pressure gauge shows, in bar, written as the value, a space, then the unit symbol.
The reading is 100 bar
